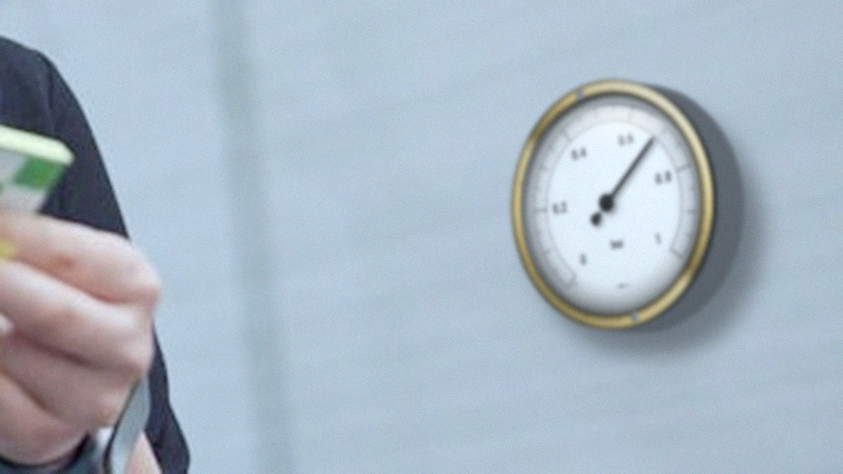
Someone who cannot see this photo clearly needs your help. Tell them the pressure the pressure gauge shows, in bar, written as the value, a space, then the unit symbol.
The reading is 0.7 bar
